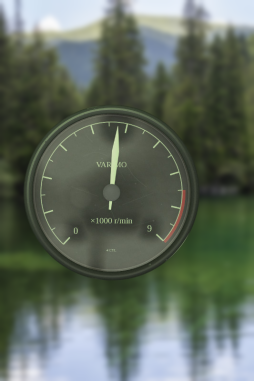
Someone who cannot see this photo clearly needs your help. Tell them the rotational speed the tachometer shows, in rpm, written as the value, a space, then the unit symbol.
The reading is 4750 rpm
